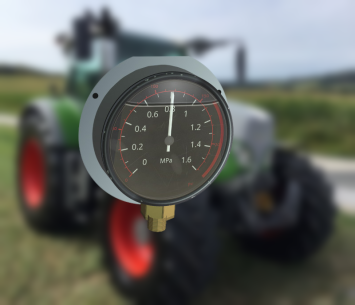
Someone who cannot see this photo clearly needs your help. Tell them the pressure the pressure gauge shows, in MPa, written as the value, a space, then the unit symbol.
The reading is 0.8 MPa
